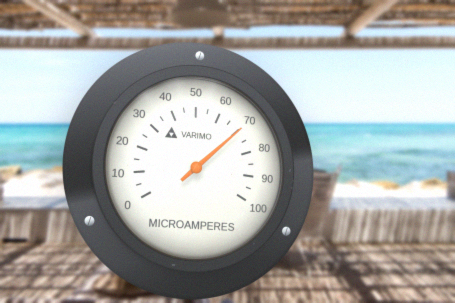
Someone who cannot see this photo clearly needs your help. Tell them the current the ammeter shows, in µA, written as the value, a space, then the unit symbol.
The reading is 70 µA
